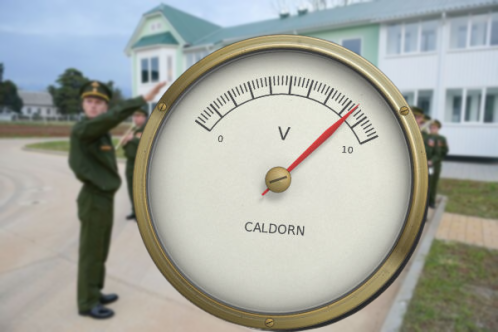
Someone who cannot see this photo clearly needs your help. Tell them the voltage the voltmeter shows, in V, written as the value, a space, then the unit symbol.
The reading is 8.4 V
